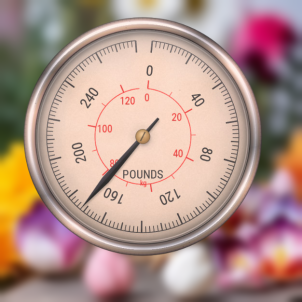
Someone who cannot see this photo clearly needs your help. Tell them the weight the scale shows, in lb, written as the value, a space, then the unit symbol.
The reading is 172 lb
